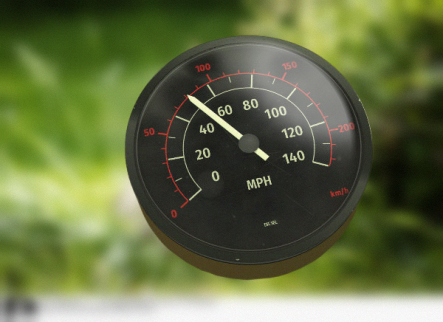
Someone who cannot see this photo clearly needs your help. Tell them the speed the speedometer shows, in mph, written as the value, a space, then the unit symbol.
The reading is 50 mph
